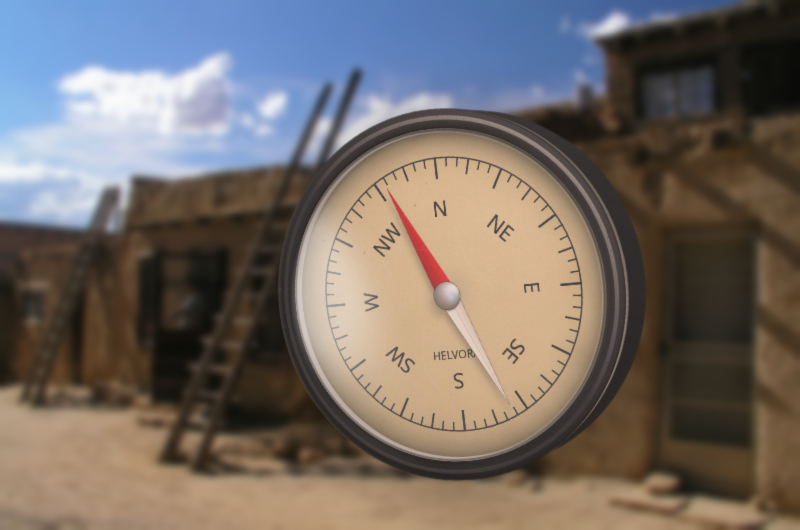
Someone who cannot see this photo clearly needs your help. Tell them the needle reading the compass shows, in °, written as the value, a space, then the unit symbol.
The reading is 335 °
